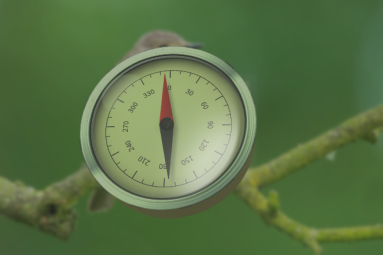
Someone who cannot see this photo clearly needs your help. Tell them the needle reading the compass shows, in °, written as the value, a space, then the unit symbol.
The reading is 355 °
